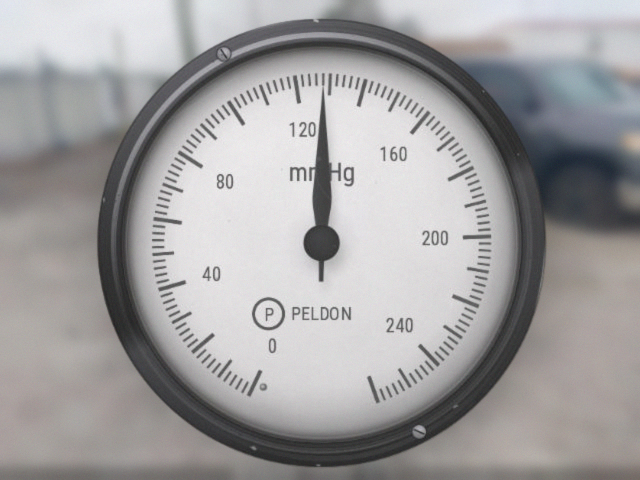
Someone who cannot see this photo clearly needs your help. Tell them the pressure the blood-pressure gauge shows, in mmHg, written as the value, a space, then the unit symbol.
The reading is 128 mmHg
